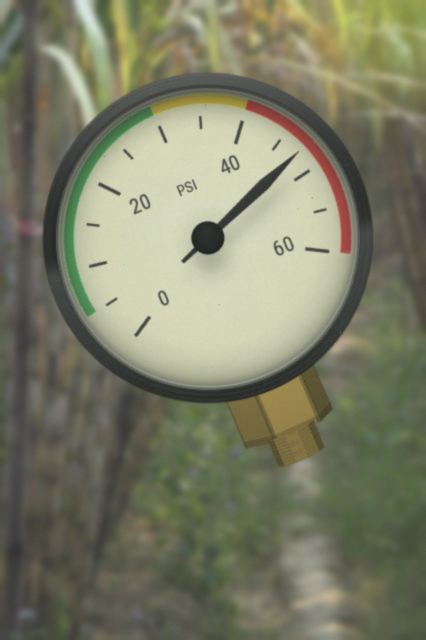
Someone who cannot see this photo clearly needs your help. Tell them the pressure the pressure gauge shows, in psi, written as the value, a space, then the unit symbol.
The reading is 47.5 psi
